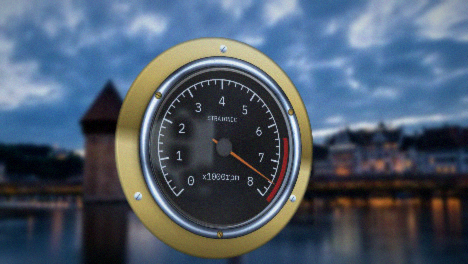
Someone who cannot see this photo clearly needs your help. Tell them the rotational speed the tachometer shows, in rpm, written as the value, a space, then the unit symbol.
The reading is 7600 rpm
